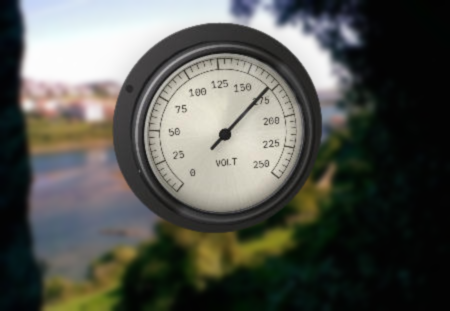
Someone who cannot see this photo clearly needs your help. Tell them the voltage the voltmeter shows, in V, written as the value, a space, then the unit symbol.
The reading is 170 V
